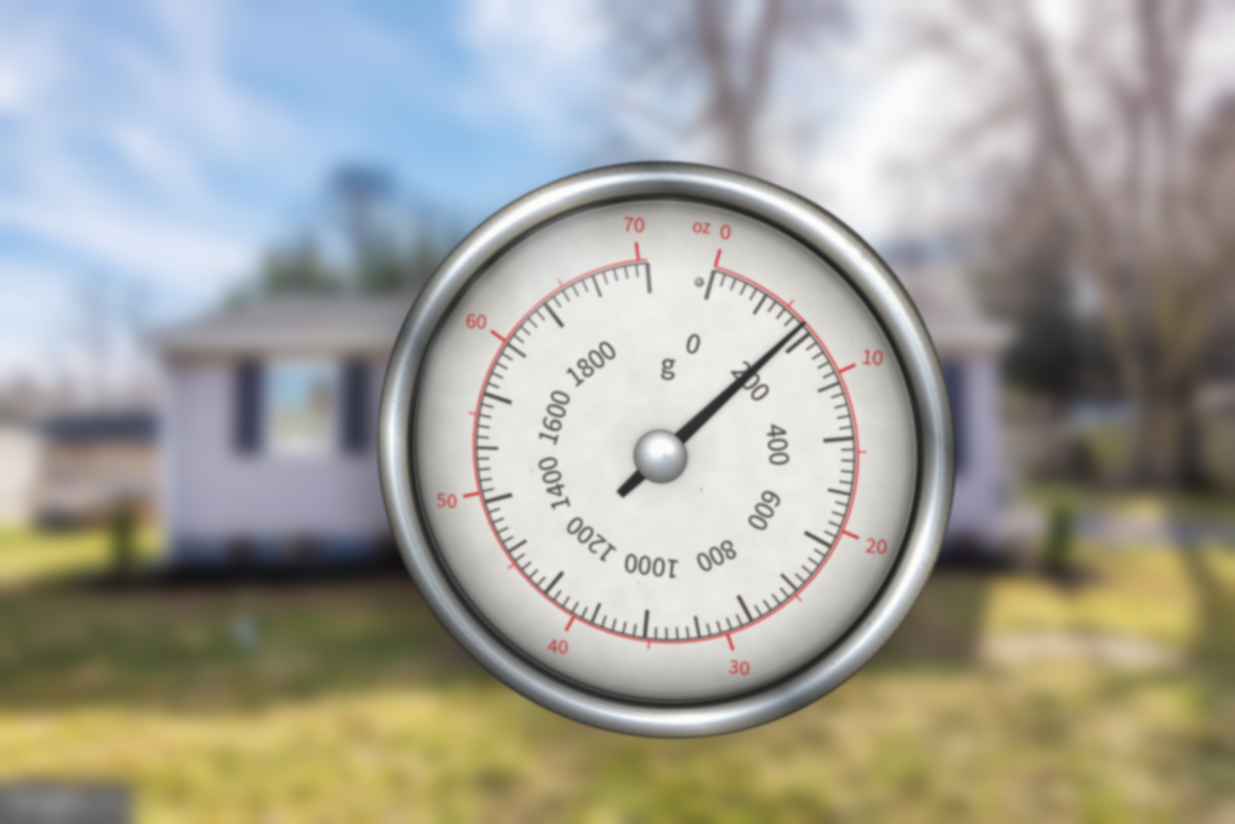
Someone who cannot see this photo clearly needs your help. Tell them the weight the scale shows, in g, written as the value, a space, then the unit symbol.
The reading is 180 g
